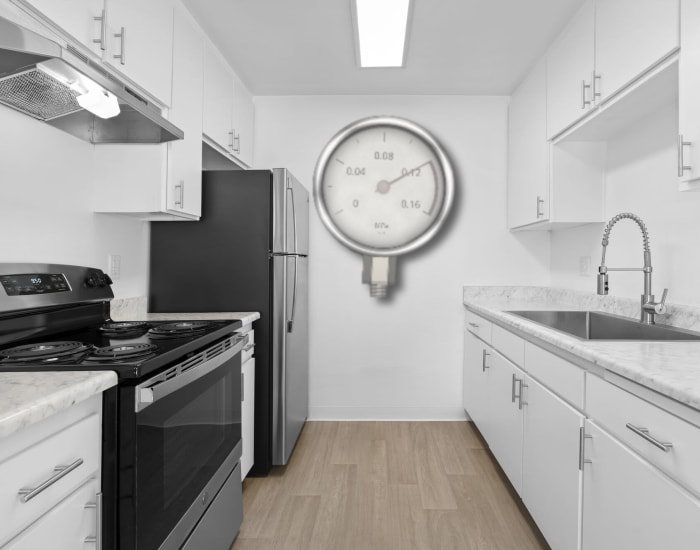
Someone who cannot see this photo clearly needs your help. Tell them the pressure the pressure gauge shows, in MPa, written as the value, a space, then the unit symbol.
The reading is 0.12 MPa
